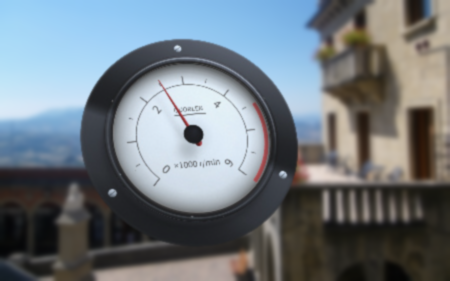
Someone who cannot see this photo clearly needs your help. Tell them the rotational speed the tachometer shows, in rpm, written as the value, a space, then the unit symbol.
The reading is 2500 rpm
